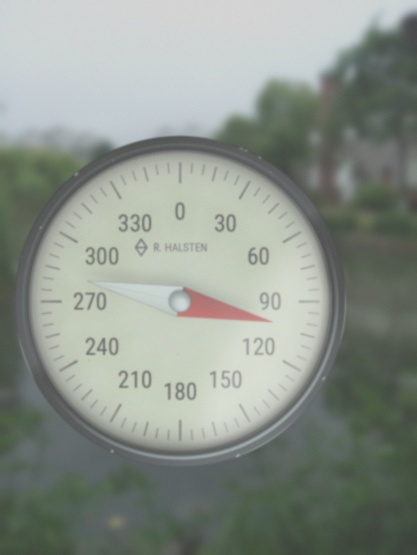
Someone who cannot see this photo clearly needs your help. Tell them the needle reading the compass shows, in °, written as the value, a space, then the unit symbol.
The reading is 102.5 °
